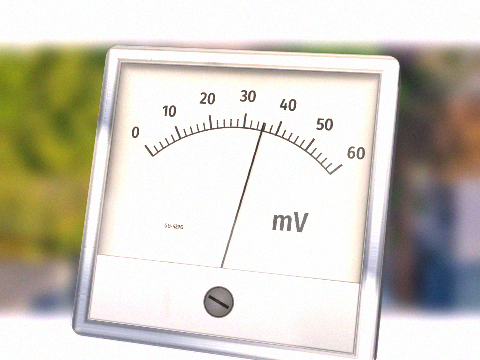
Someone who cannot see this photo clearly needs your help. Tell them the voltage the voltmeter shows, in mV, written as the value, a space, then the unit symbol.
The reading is 36 mV
